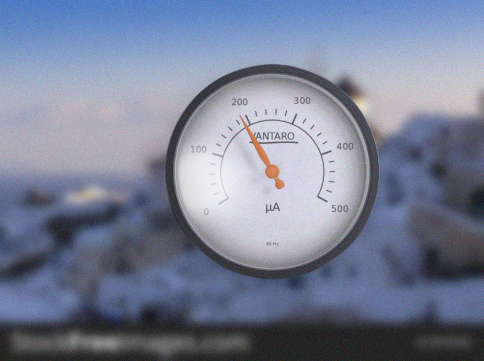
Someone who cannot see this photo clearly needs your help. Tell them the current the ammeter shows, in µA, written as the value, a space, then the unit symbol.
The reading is 190 µA
